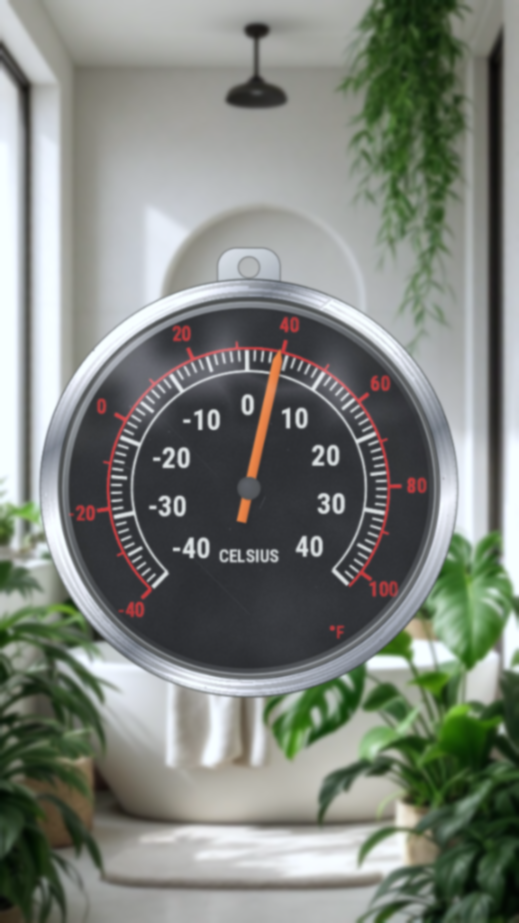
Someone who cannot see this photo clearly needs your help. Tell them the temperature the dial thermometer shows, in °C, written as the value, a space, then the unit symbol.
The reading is 4 °C
